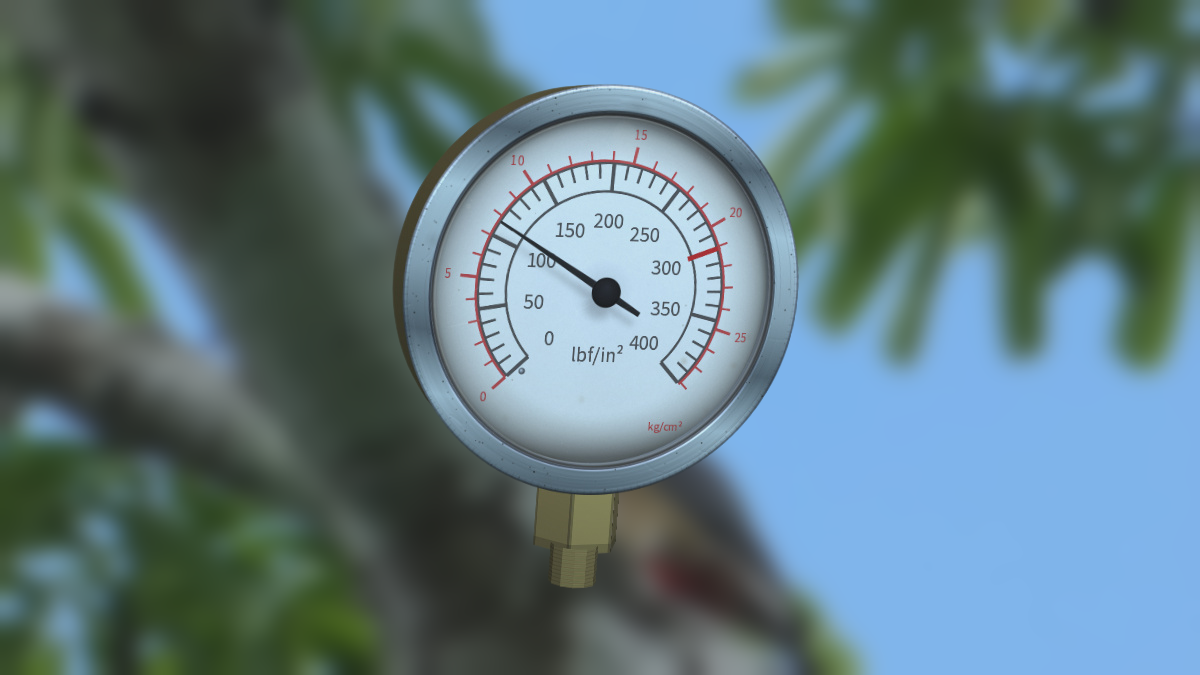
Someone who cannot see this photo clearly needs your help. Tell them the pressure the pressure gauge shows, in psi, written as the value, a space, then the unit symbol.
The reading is 110 psi
